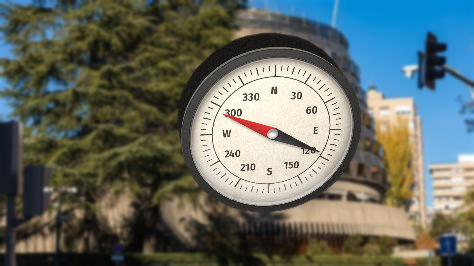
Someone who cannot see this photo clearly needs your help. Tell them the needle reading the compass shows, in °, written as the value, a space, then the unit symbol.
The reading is 295 °
